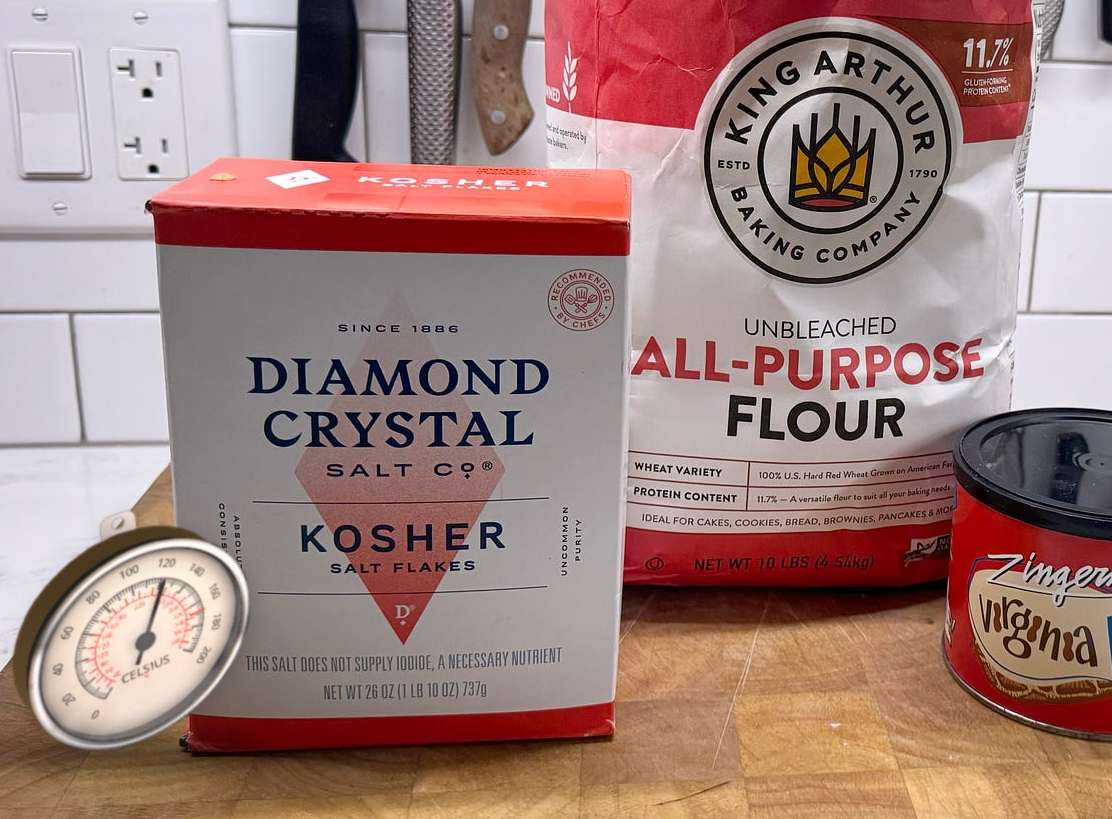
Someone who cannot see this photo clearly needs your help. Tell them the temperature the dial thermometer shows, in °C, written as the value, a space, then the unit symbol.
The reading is 120 °C
